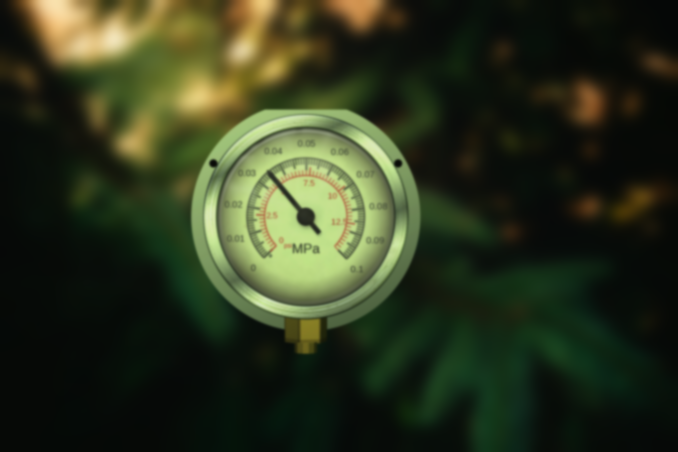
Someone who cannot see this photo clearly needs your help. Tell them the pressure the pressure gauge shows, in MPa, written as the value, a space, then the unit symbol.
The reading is 0.035 MPa
